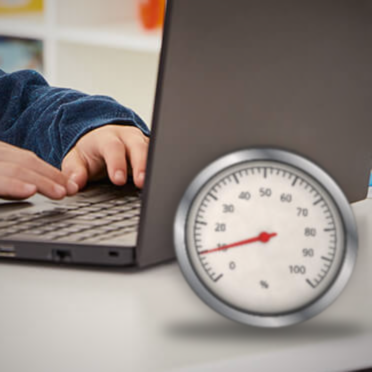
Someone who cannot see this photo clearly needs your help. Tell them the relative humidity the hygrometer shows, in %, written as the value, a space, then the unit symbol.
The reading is 10 %
